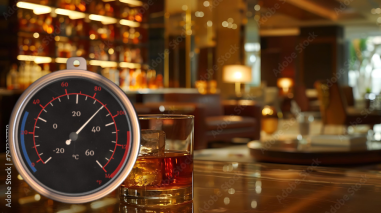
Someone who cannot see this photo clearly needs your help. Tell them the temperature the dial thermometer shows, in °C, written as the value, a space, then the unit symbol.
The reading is 32 °C
